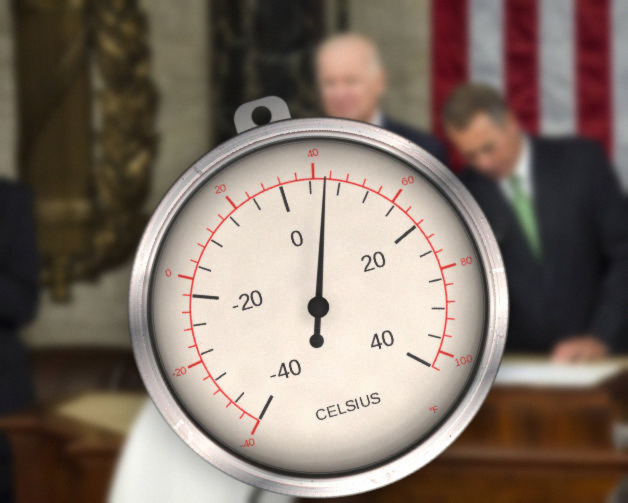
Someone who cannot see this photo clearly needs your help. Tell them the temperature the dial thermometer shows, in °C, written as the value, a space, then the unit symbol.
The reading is 6 °C
